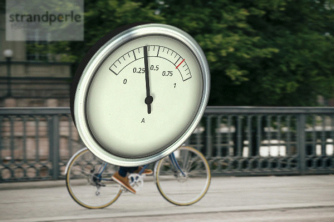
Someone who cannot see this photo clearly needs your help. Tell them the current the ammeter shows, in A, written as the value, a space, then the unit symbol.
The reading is 0.35 A
